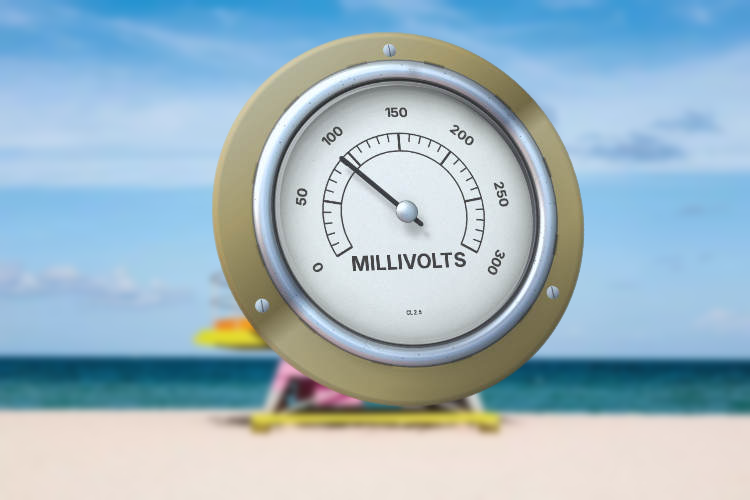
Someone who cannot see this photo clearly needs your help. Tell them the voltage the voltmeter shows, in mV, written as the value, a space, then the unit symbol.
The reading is 90 mV
